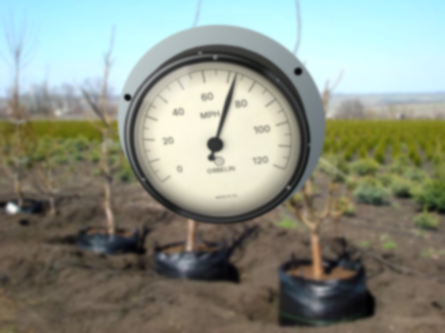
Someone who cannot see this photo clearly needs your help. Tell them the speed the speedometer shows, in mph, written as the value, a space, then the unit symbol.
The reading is 72.5 mph
